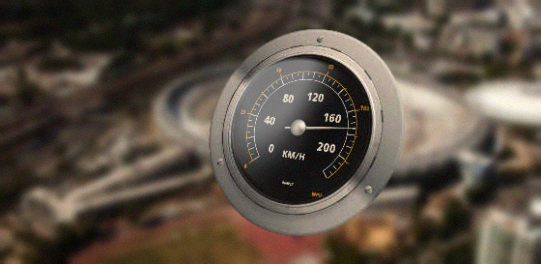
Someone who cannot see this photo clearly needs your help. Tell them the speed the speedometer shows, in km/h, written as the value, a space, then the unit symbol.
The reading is 175 km/h
